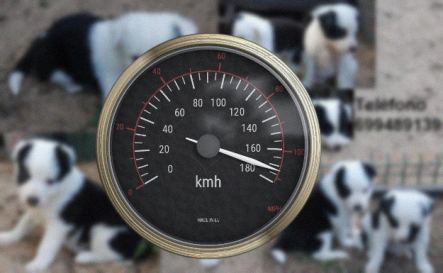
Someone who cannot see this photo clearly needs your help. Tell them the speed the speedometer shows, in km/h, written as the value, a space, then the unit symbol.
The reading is 172.5 km/h
